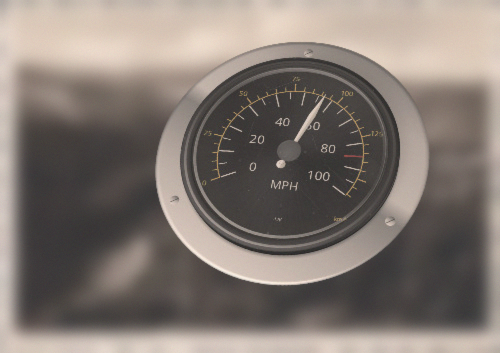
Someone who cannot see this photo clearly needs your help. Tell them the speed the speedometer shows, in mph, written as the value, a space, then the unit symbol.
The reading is 57.5 mph
